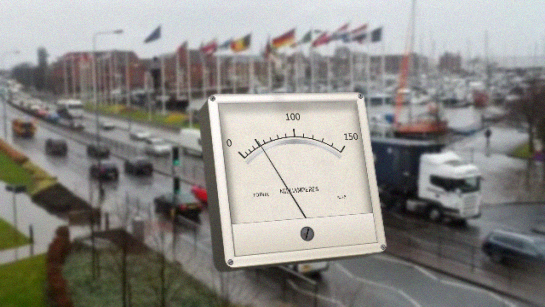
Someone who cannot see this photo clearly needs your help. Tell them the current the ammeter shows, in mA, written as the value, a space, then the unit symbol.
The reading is 50 mA
